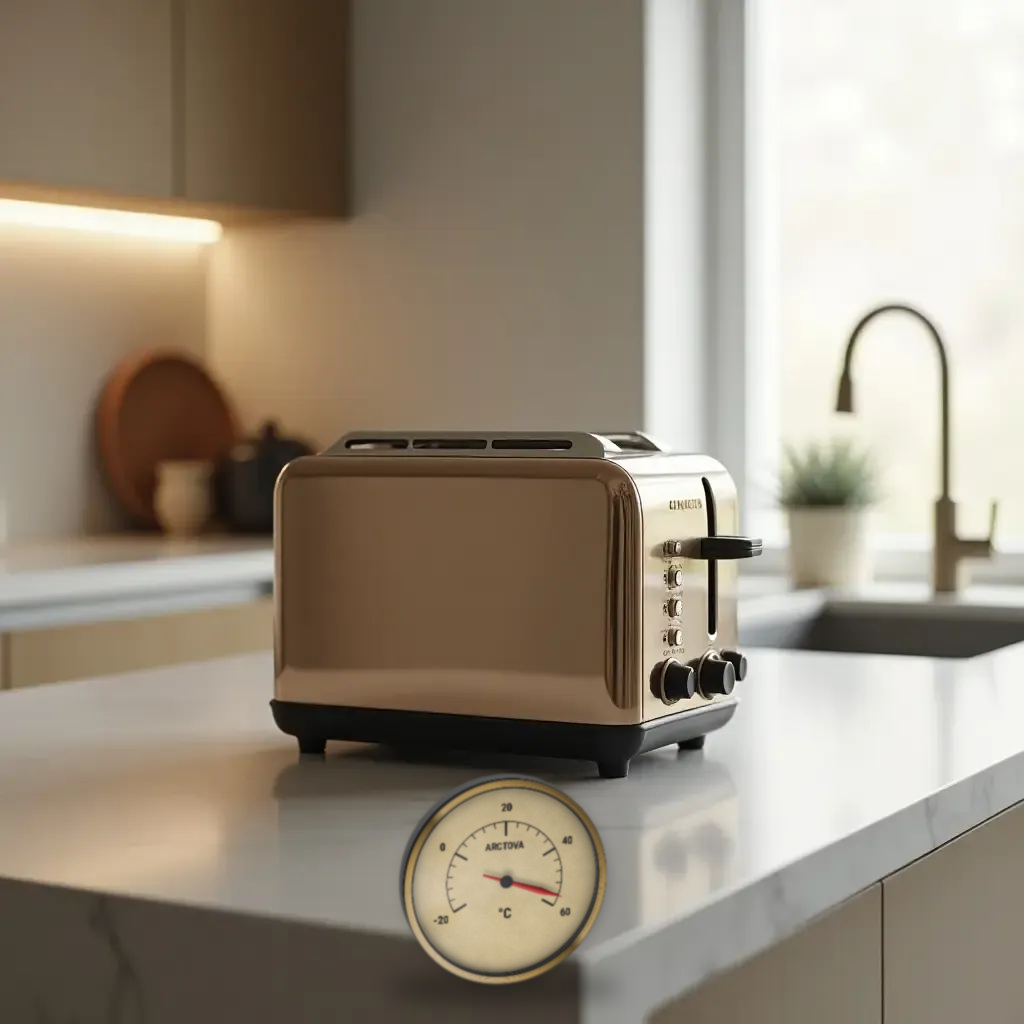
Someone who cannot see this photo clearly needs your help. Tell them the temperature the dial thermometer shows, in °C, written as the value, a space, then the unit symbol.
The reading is 56 °C
